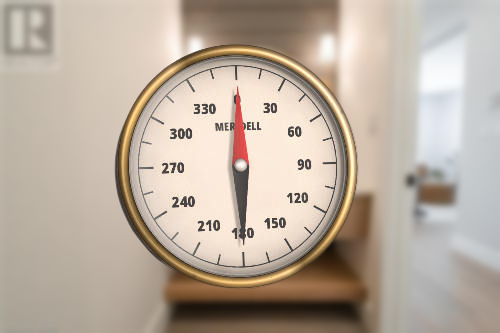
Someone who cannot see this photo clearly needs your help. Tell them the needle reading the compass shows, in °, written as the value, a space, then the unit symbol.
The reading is 0 °
